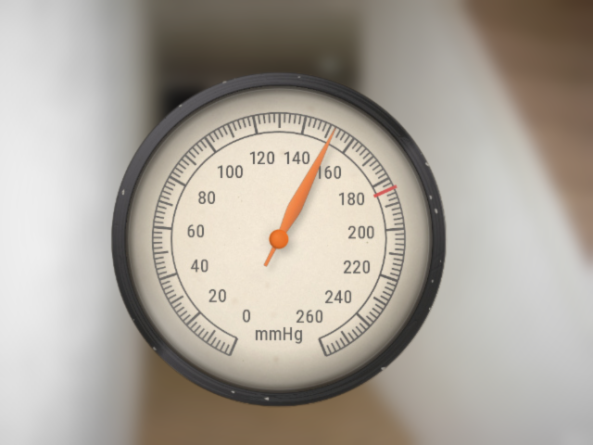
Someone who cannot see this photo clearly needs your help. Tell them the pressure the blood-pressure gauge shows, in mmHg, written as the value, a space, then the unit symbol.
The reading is 152 mmHg
